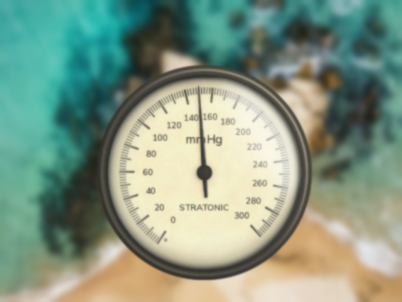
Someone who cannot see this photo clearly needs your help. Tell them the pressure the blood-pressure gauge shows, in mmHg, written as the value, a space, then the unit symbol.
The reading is 150 mmHg
